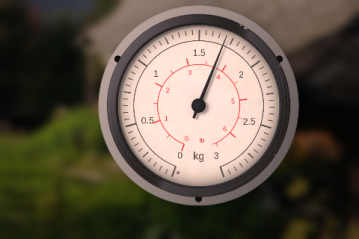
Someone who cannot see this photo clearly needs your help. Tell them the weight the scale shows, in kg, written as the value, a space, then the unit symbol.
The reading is 1.7 kg
